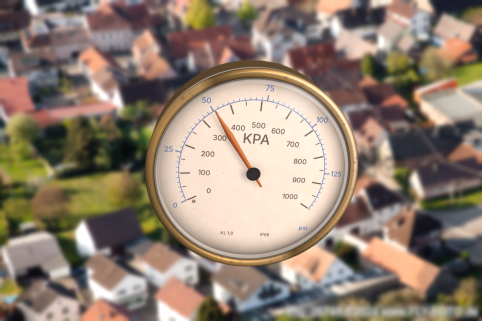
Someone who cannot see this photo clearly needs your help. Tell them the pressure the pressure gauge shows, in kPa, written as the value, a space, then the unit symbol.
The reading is 350 kPa
